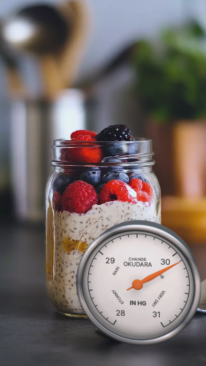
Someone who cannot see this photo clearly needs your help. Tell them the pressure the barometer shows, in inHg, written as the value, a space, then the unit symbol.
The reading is 30.1 inHg
